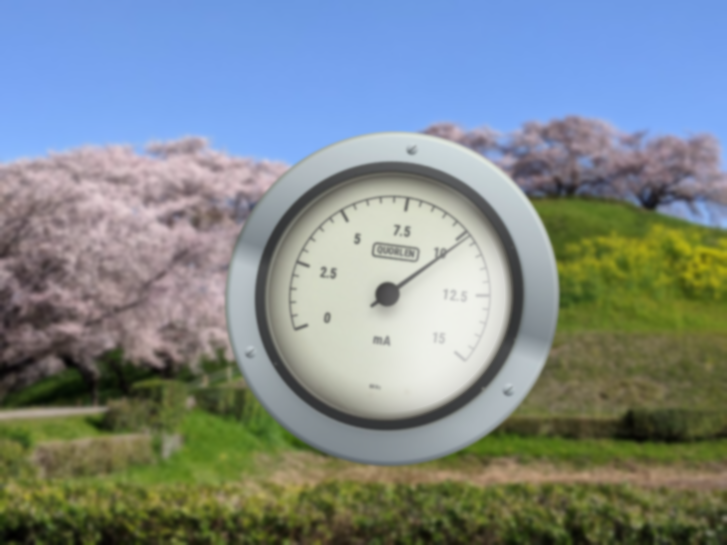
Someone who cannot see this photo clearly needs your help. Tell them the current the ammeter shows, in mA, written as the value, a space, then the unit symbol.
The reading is 10.25 mA
